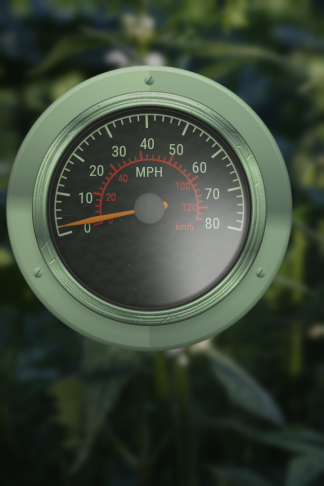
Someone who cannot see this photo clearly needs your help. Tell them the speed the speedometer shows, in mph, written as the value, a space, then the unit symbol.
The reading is 2 mph
